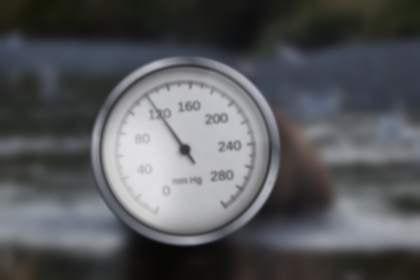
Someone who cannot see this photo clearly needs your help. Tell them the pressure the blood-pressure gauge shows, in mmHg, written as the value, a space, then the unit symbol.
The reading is 120 mmHg
